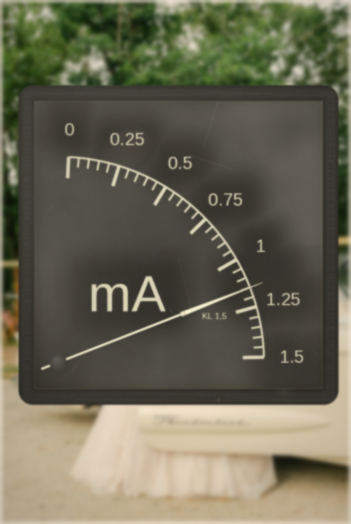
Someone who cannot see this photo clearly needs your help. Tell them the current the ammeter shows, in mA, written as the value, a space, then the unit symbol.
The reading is 1.15 mA
